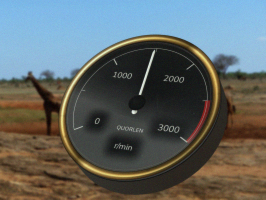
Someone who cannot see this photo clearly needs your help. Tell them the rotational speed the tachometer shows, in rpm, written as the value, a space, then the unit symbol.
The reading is 1500 rpm
